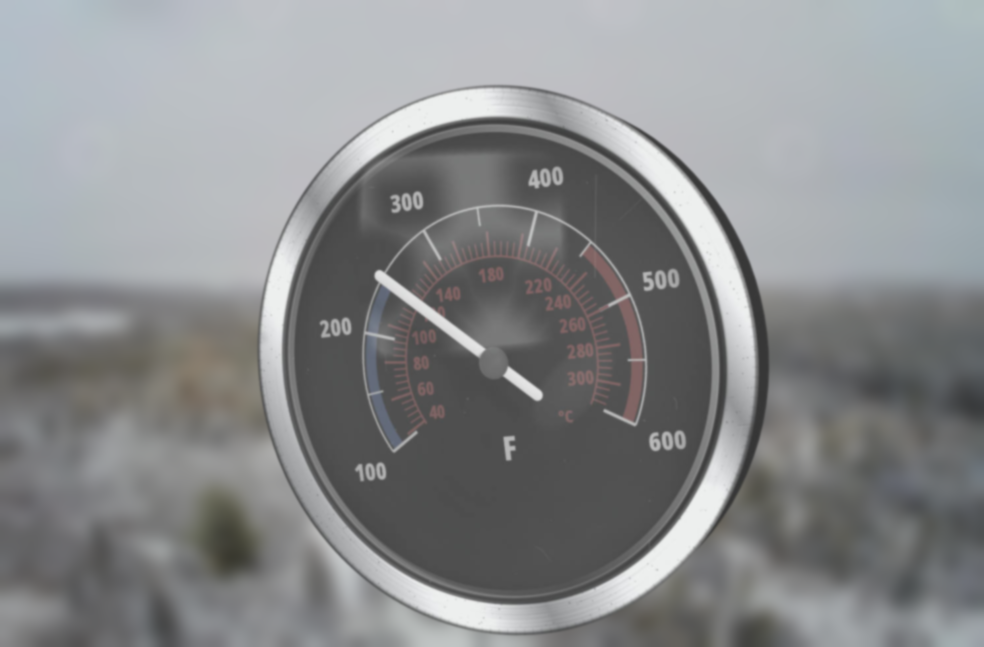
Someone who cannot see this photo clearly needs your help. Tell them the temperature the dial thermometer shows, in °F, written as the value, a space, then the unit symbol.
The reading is 250 °F
